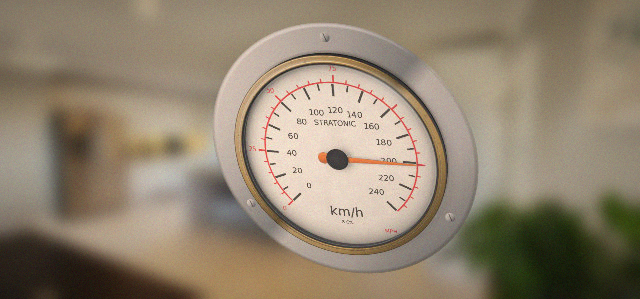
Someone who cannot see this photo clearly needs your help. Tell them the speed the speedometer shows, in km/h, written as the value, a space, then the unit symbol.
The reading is 200 km/h
